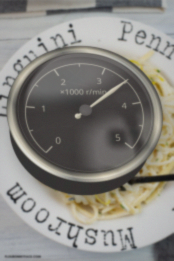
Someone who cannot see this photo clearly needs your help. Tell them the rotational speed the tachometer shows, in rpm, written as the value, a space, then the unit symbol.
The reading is 3500 rpm
